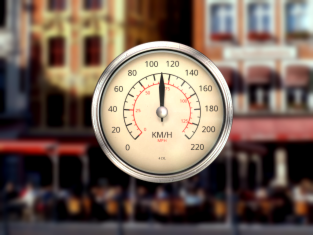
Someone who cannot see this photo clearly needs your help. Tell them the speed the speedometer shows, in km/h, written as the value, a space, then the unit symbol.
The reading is 110 km/h
